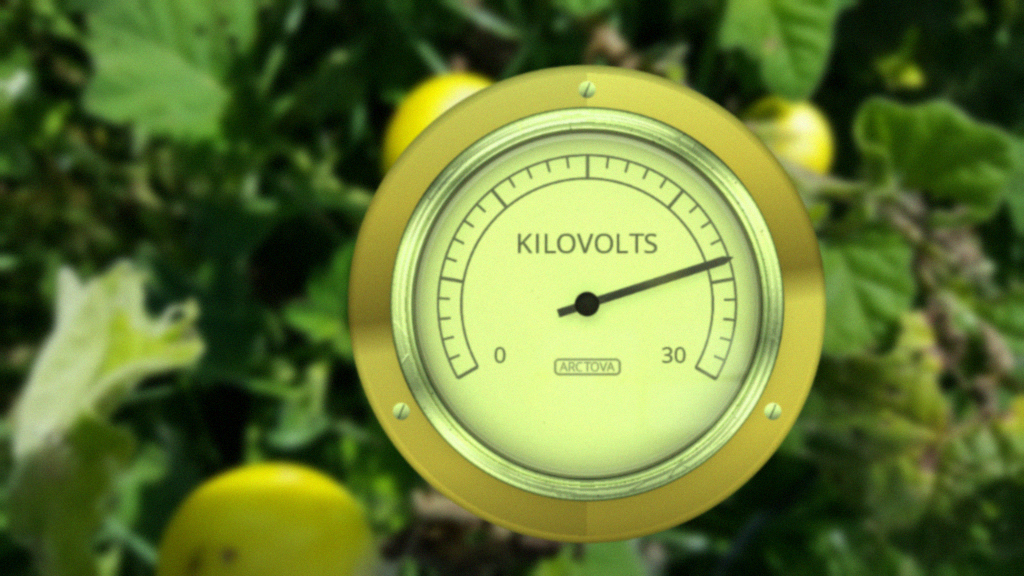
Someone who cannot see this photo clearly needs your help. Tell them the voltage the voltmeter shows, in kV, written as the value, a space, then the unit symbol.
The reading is 24 kV
